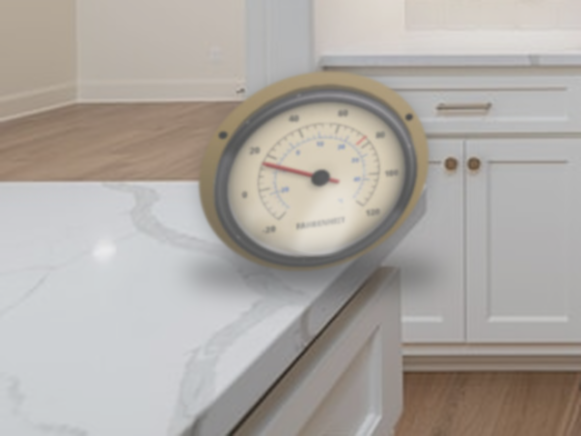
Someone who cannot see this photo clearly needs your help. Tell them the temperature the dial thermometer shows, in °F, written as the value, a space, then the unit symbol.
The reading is 16 °F
